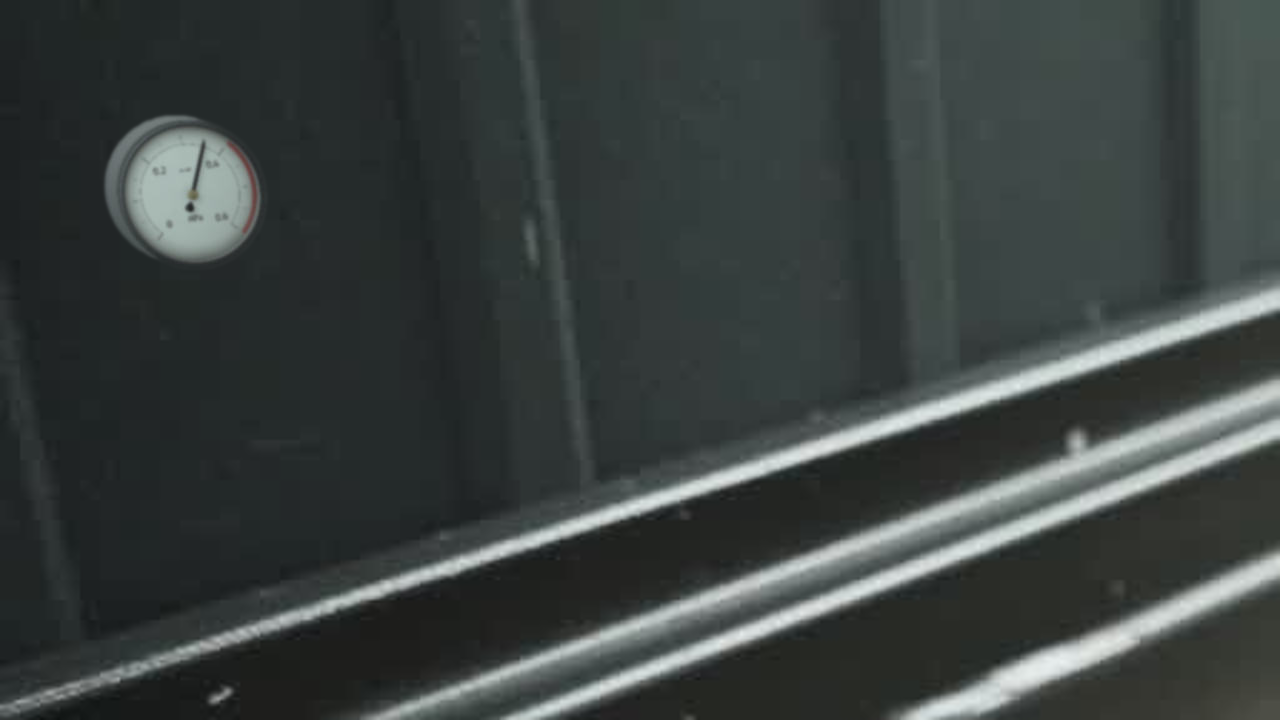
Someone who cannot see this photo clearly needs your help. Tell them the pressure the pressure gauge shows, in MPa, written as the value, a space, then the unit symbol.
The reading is 0.35 MPa
